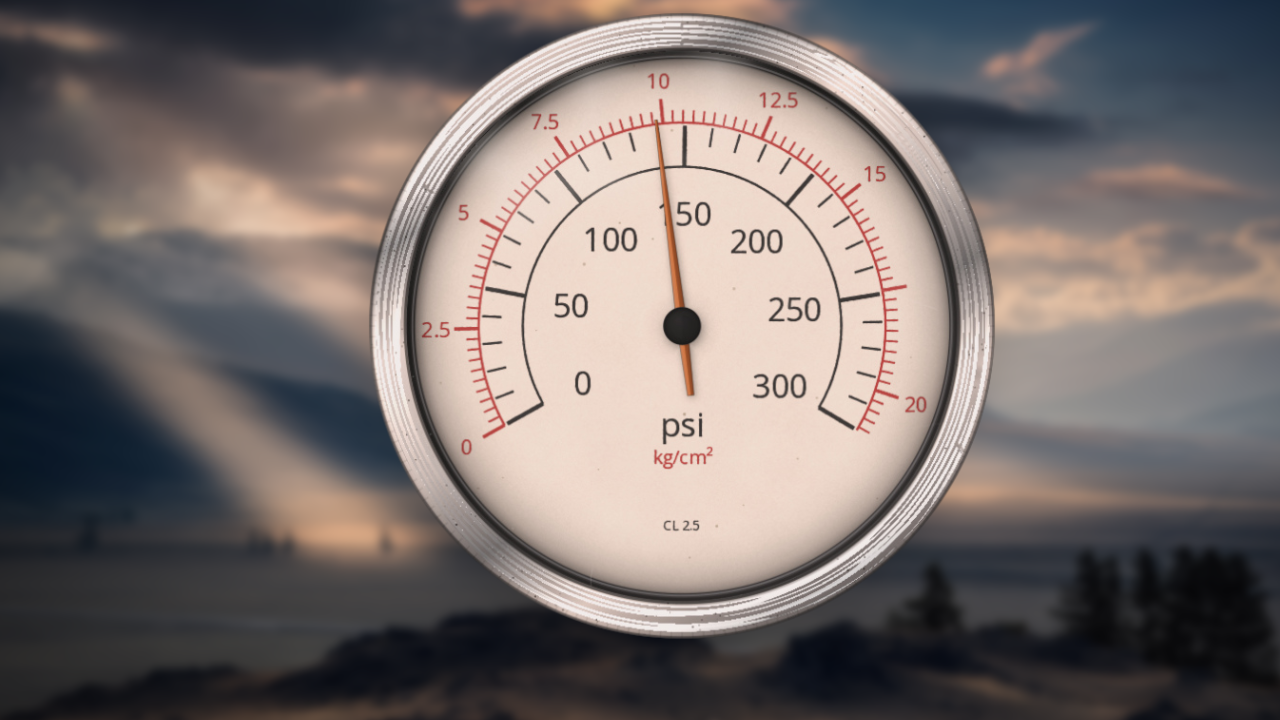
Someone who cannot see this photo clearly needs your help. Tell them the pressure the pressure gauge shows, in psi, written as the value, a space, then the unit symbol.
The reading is 140 psi
